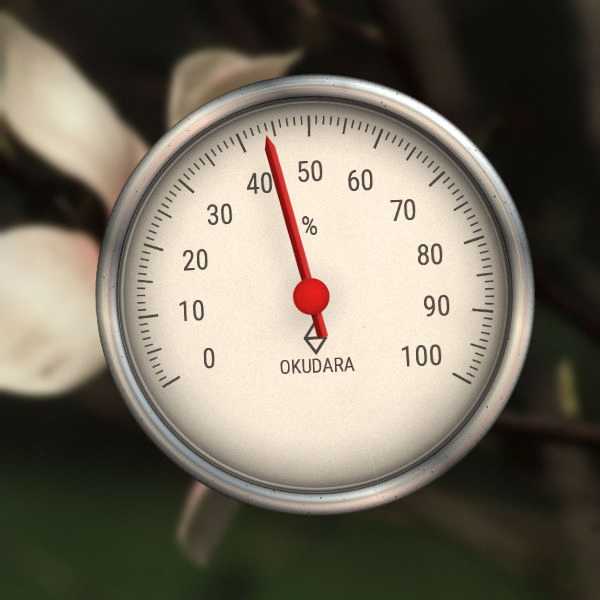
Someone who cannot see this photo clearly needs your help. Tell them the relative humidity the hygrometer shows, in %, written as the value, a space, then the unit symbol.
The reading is 44 %
